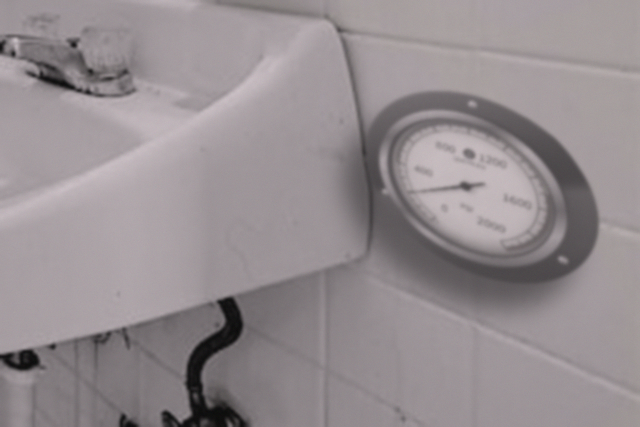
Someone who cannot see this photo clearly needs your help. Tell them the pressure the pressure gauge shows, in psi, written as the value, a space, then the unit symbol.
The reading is 200 psi
